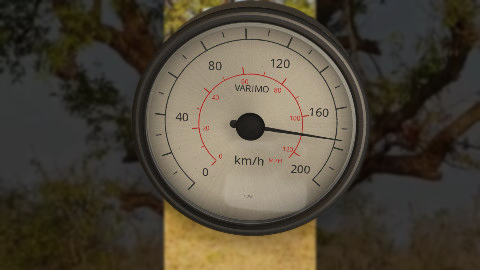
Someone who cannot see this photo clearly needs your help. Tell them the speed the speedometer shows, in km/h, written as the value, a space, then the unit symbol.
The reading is 175 km/h
